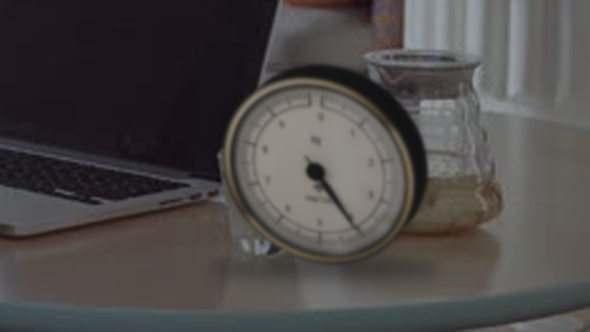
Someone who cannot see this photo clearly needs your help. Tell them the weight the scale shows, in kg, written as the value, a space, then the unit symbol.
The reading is 4 kg
